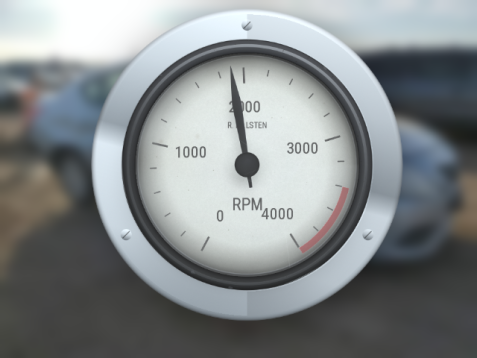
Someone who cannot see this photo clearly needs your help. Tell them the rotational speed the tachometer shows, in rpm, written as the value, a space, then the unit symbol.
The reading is 1900 rpm
